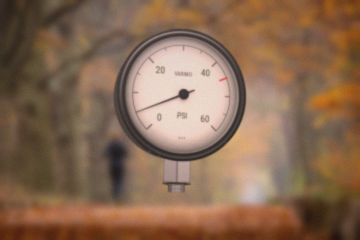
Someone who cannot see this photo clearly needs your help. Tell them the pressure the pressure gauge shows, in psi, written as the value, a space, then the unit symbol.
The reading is 5 psi
